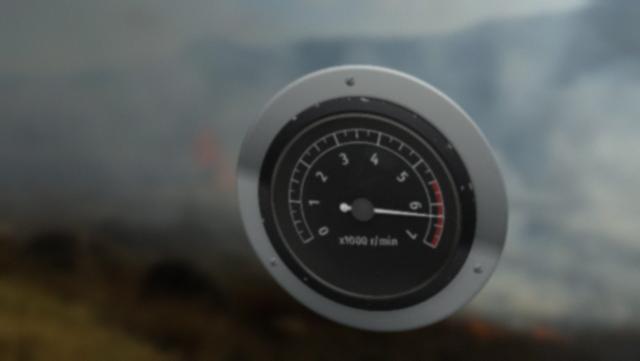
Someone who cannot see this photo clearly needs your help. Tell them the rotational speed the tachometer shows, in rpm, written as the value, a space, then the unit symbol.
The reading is 6250 rpm
